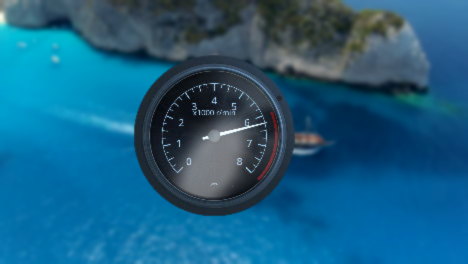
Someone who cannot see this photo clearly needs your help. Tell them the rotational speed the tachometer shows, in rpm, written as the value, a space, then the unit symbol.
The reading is 6250 rpm
